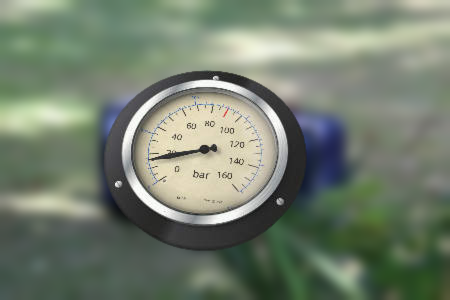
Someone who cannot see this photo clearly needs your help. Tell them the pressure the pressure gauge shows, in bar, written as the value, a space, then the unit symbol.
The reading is 15 bar
